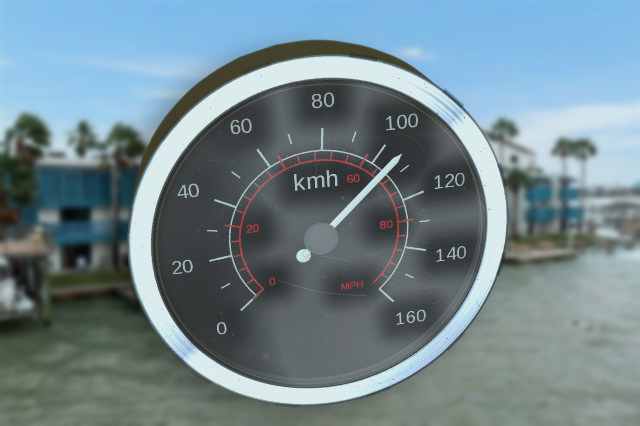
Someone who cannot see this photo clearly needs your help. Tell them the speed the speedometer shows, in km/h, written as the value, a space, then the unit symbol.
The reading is 105 km/h
